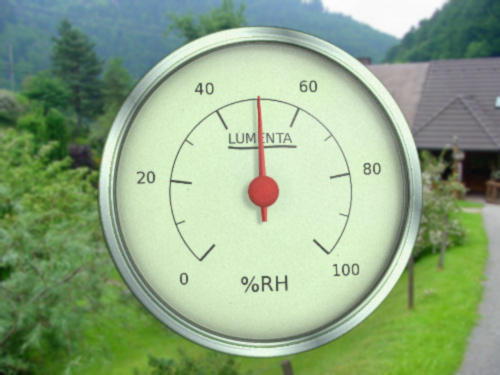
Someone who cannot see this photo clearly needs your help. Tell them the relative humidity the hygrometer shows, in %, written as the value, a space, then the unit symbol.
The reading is 50 %
